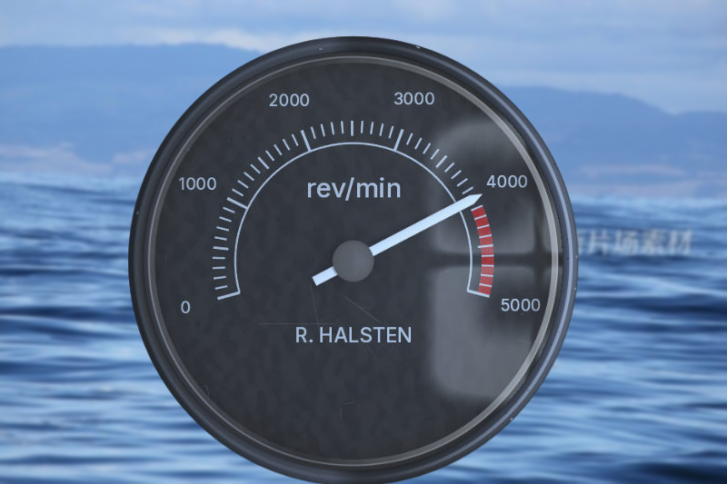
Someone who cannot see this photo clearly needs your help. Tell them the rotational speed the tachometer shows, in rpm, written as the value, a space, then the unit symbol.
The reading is 4000 rpm
